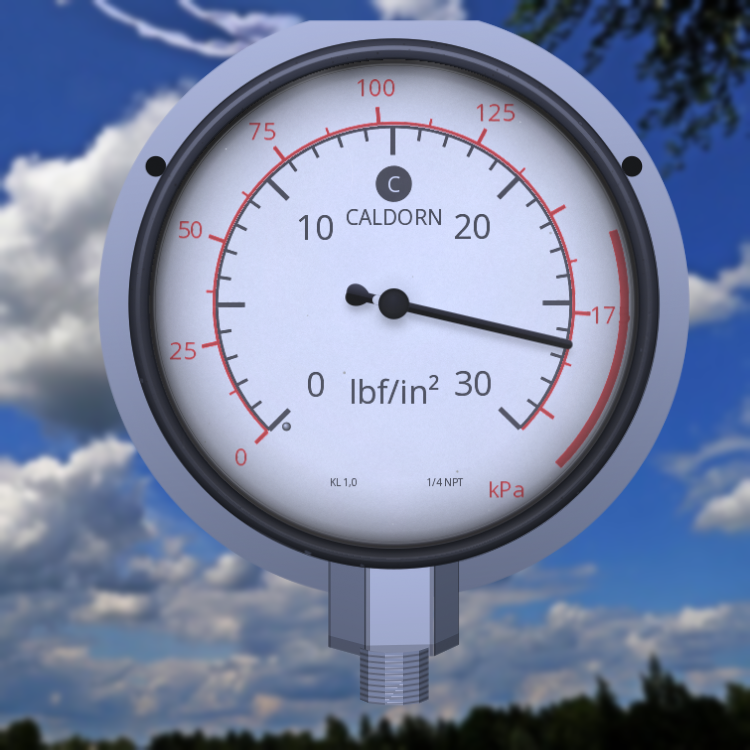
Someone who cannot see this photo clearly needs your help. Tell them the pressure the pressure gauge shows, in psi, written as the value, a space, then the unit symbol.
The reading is 26.5 psi
